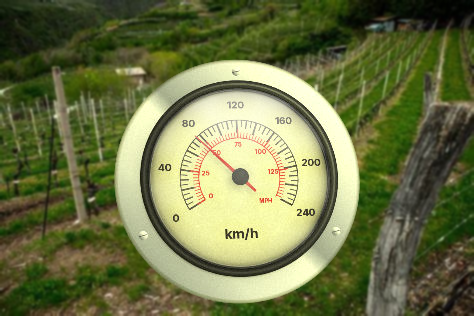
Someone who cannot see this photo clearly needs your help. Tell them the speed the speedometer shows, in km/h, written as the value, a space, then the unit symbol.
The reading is 75 km/h
